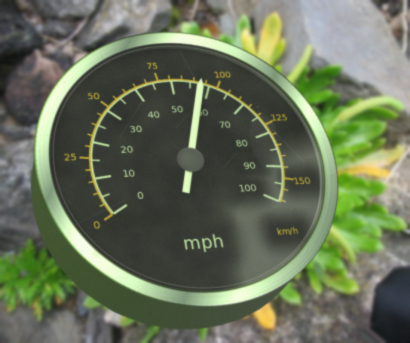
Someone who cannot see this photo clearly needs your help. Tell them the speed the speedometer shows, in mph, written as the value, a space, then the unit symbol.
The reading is 57.5 mph
